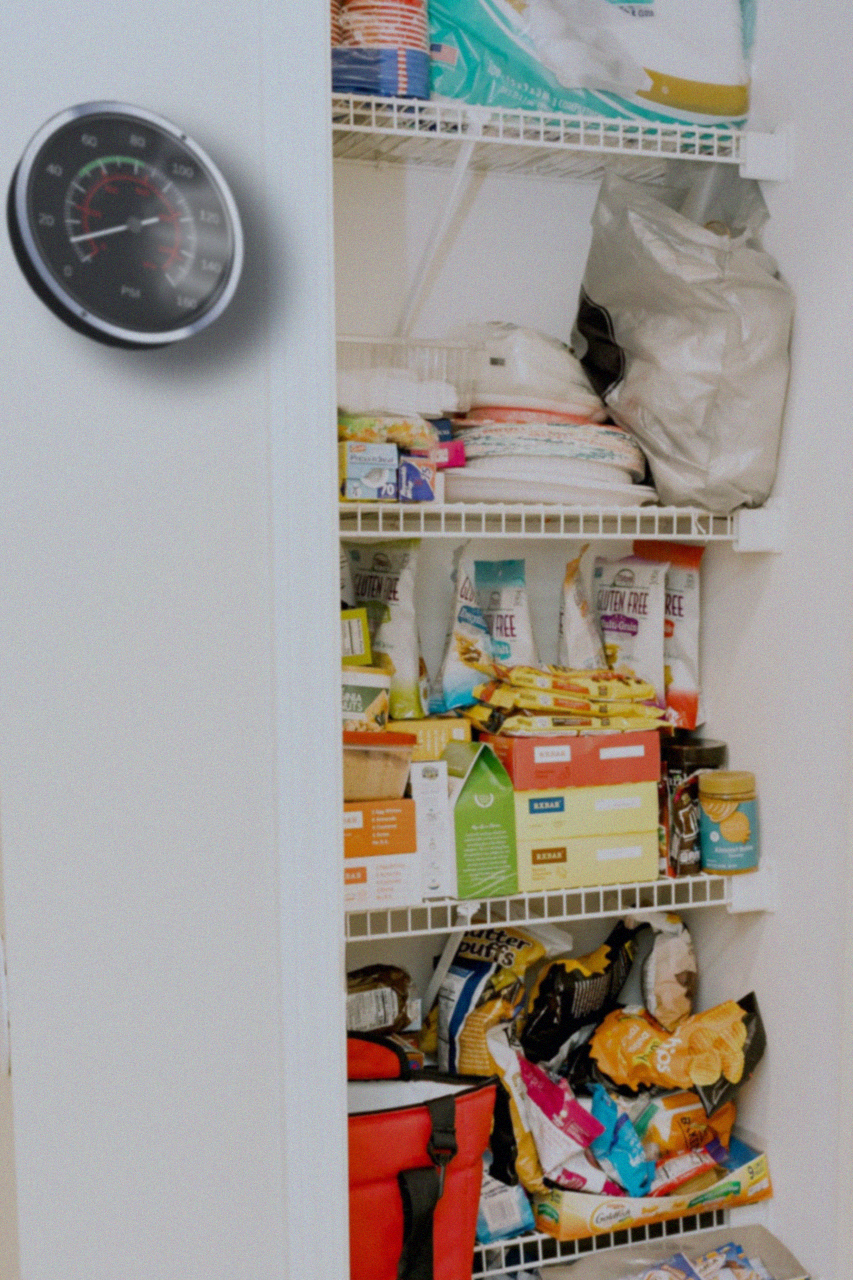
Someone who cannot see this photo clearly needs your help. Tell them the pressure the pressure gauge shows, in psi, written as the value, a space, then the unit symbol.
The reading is 10 psi
